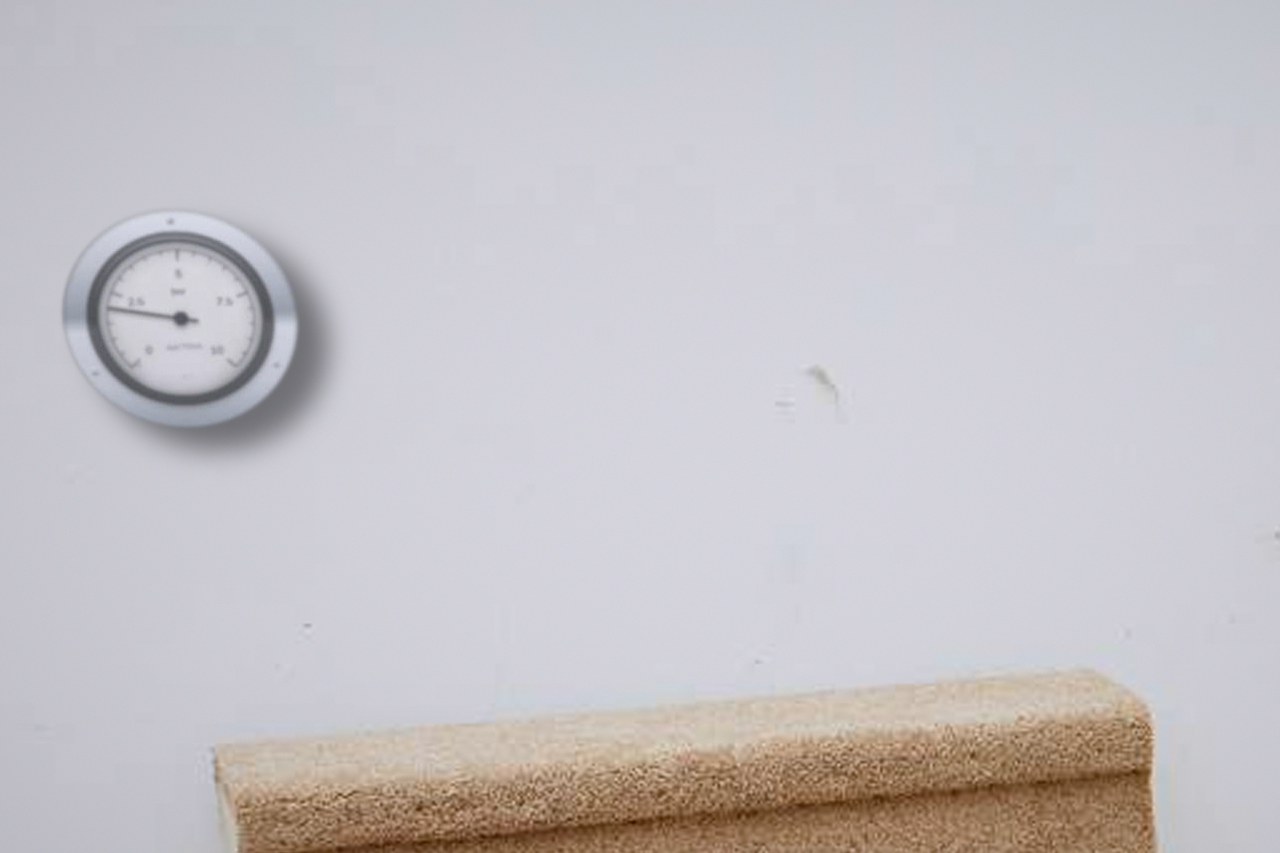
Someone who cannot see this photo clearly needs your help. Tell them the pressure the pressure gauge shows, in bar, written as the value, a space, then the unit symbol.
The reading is 2 bar
